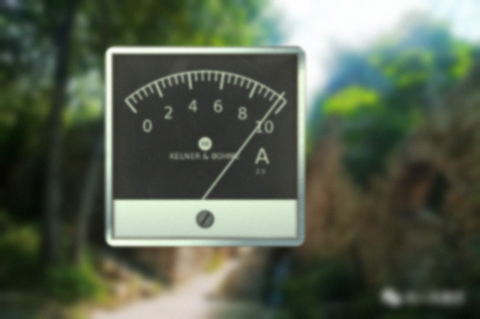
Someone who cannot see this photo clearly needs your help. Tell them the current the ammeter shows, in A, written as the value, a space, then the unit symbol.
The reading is 9.6 A
